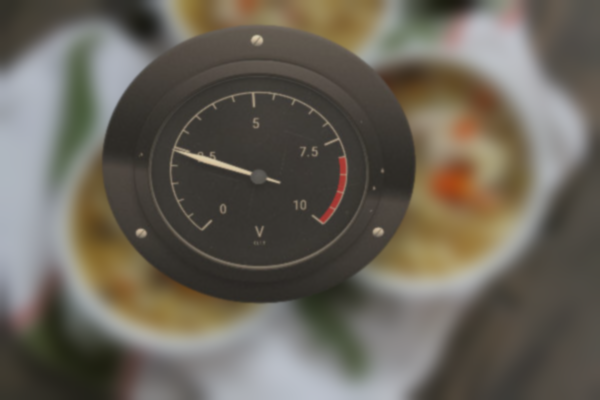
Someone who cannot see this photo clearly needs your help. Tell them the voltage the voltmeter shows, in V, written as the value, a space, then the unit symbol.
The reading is 2.5 V
